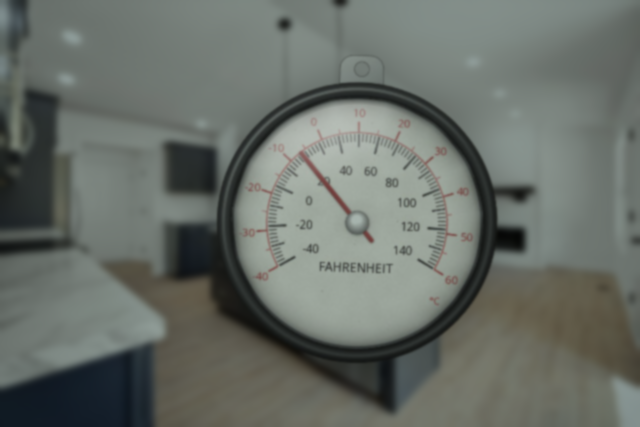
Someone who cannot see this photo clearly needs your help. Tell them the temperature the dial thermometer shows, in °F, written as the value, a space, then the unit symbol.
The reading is 20 °F
